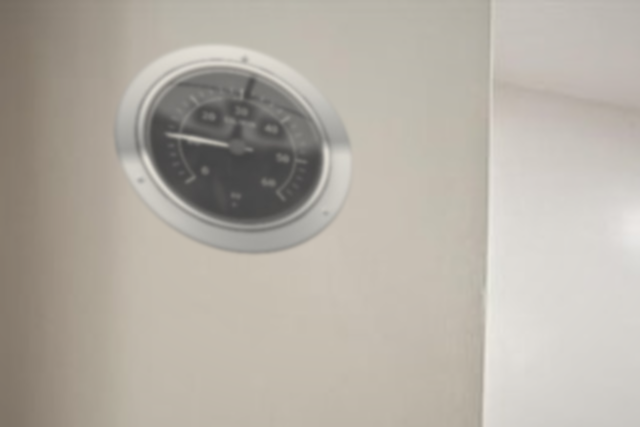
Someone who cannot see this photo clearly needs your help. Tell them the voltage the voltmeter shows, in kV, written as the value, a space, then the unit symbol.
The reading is 10 kV
